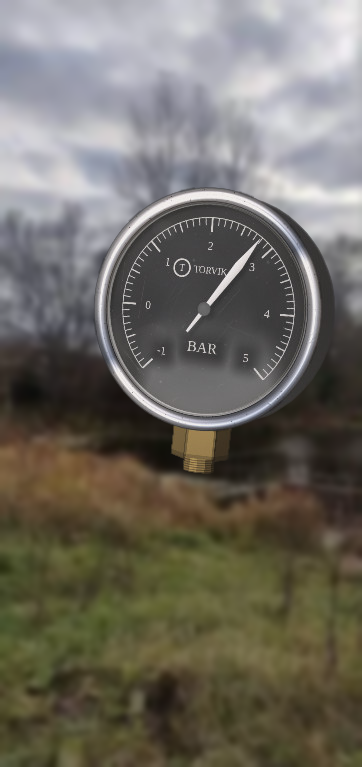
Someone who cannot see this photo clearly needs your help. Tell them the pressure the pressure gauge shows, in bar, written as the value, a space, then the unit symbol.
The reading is 2.8 bar
